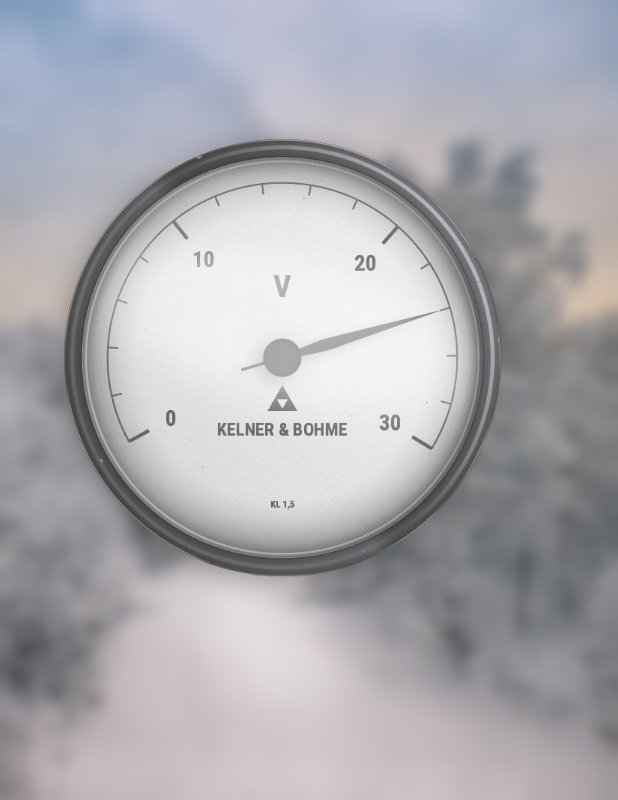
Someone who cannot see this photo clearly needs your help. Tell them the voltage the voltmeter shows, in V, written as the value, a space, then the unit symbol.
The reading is 24 V
